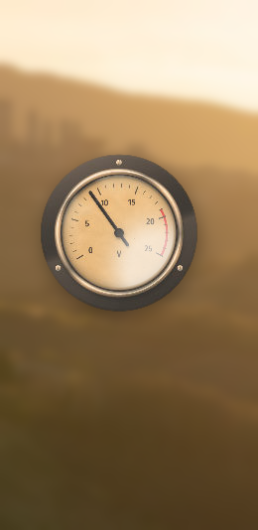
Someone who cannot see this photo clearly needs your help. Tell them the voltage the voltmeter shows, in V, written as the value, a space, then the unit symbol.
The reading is 9 V
